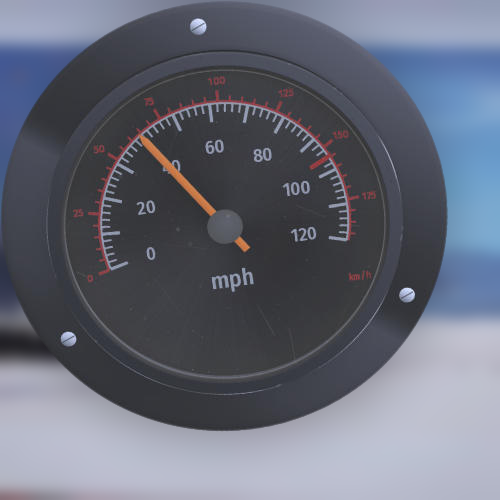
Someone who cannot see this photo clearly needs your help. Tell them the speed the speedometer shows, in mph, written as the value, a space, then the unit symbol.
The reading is 40 mph
